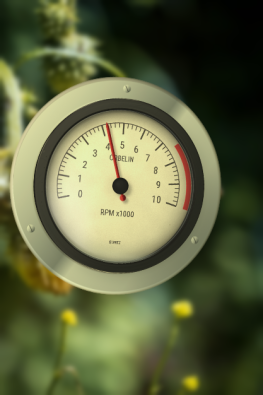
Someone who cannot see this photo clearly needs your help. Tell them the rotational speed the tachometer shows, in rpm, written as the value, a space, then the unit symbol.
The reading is 4200 rpm
